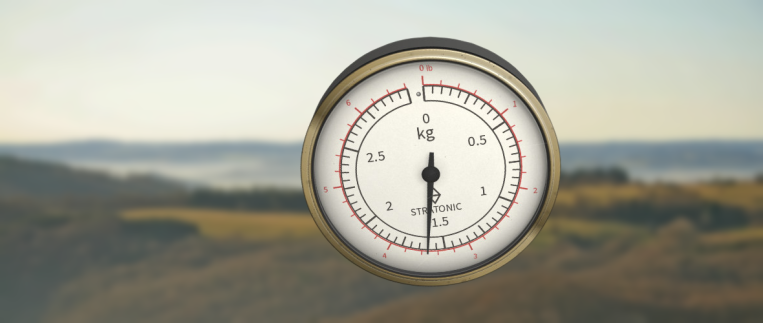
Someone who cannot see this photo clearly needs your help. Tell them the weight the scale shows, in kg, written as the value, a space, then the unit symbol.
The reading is 1.6 kg
